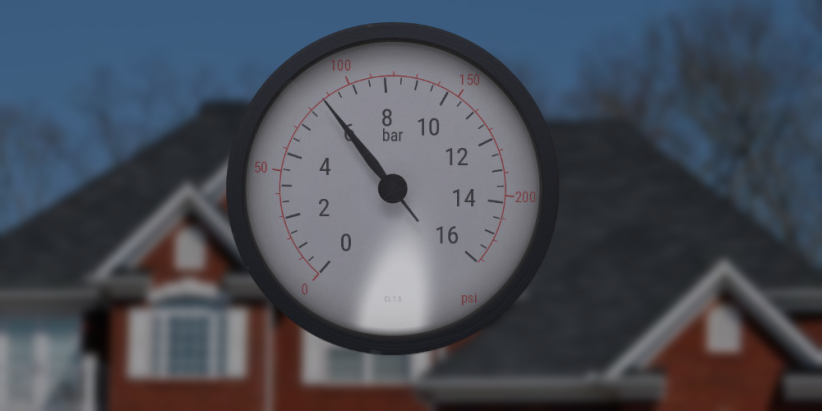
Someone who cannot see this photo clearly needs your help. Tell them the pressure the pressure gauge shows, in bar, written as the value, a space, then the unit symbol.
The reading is 6 bar
